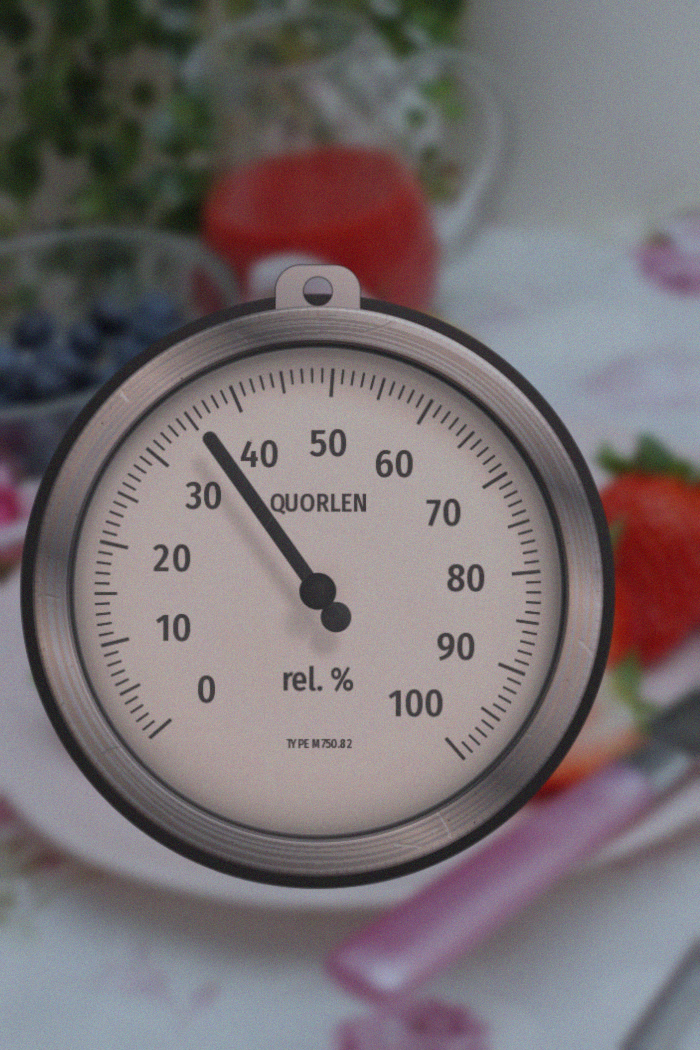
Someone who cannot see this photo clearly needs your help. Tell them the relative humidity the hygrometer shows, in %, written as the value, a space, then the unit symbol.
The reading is 35.5 %
